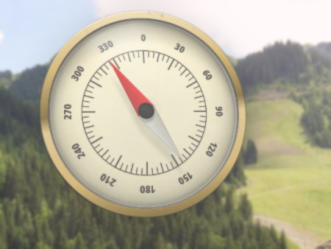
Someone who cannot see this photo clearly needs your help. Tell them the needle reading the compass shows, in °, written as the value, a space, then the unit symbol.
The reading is 325 °
